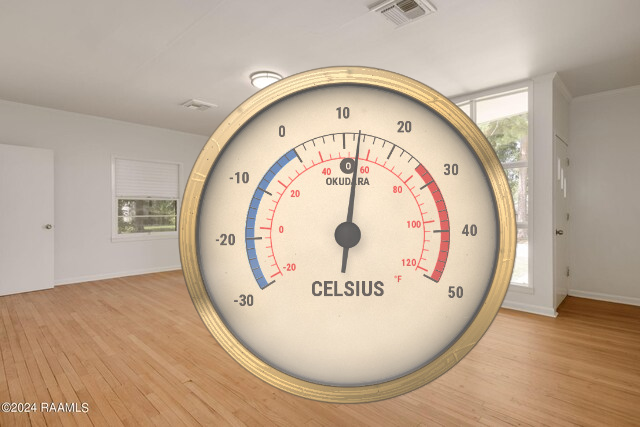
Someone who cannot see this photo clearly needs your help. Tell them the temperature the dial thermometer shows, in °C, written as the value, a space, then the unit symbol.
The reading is 13 °C
